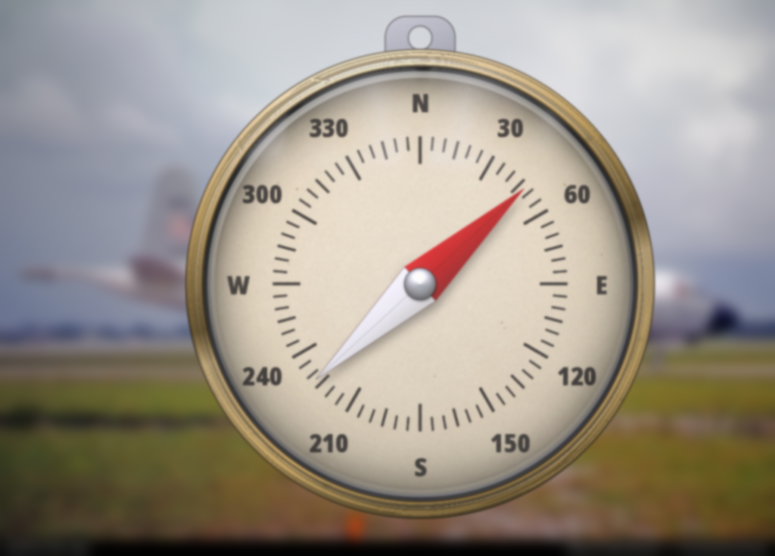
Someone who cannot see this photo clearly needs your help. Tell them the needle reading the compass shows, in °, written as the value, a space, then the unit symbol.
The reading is 47.5 °
